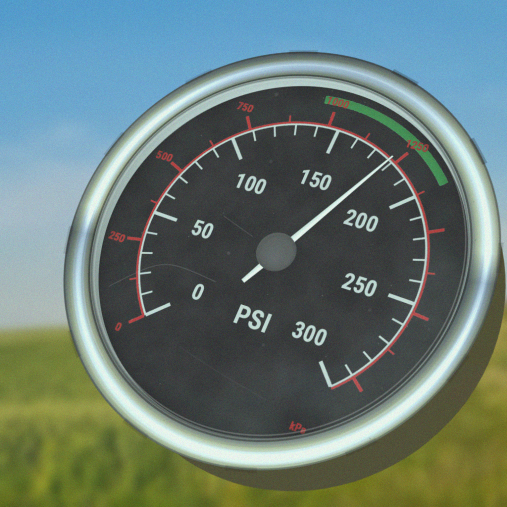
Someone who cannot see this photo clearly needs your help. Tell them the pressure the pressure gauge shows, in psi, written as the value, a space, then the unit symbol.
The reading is 180 psi
